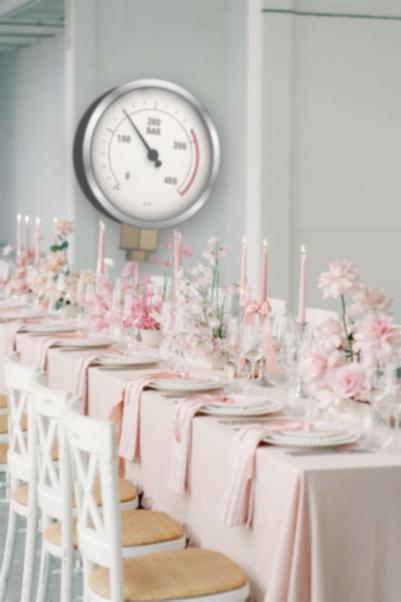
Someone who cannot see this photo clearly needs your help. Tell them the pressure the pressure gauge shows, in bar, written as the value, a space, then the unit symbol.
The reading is 140 bar
